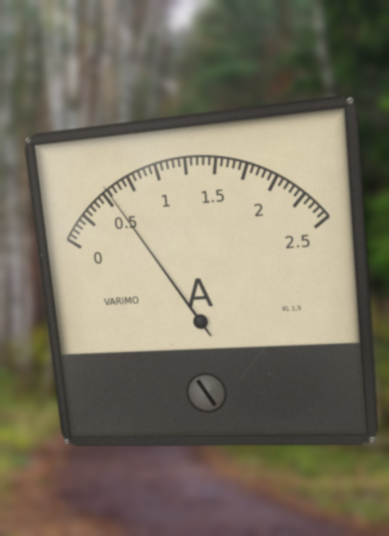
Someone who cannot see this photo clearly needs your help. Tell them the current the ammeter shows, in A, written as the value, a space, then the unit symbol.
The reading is 0.55 A
